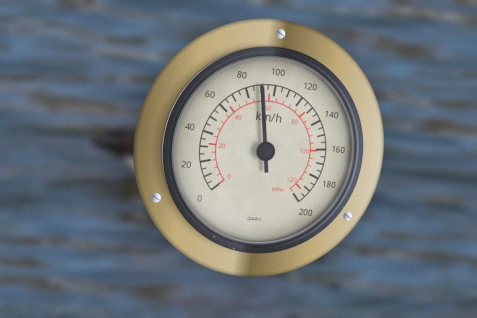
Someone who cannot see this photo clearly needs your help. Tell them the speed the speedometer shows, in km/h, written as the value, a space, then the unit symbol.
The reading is 90 km/h
